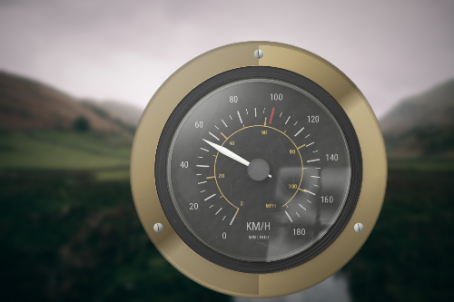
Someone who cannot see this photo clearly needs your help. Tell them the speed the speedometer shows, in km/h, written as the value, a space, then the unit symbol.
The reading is 55 km/h
